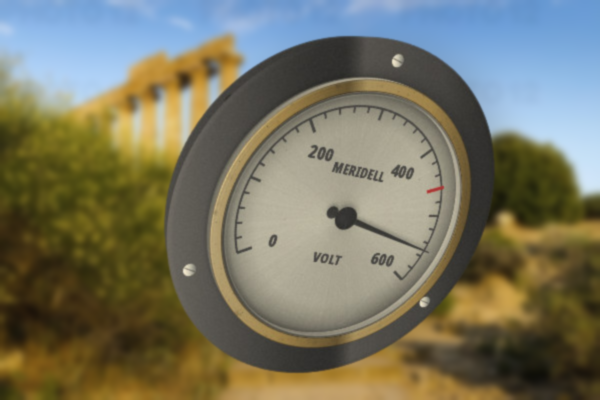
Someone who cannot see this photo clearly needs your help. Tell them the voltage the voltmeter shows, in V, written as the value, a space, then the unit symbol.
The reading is 550 V
